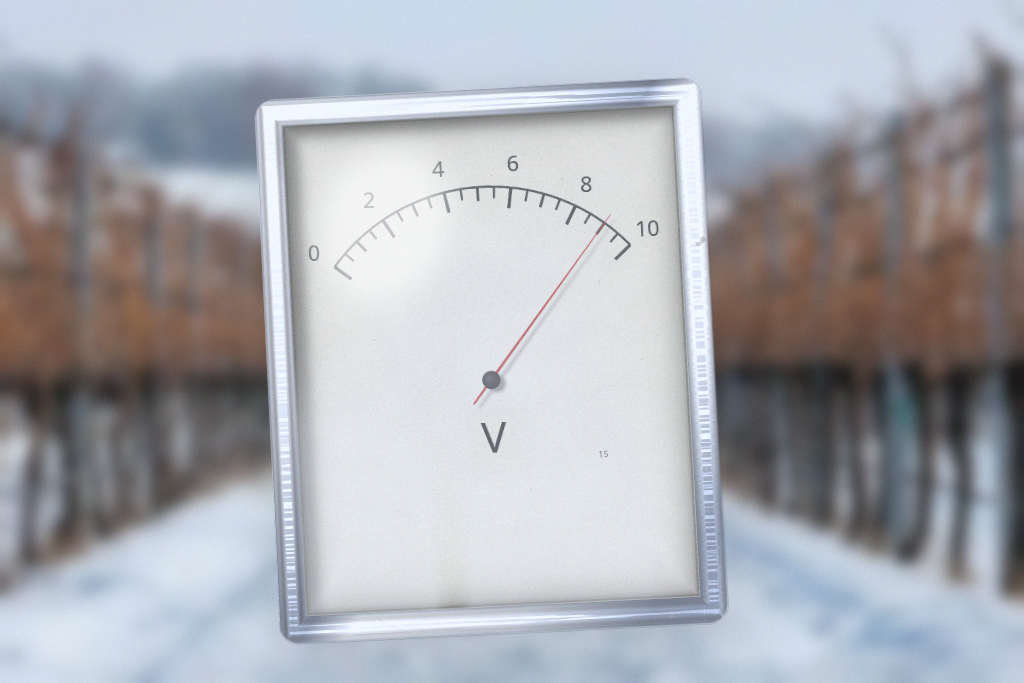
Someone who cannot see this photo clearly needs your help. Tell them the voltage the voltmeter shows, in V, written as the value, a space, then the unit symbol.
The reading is 9 V
